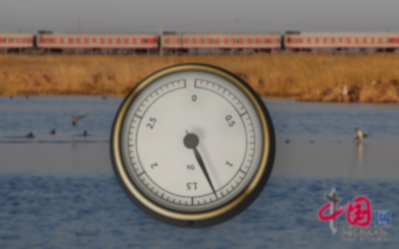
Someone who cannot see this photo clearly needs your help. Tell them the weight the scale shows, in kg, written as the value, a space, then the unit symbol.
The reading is 1.3 kg
